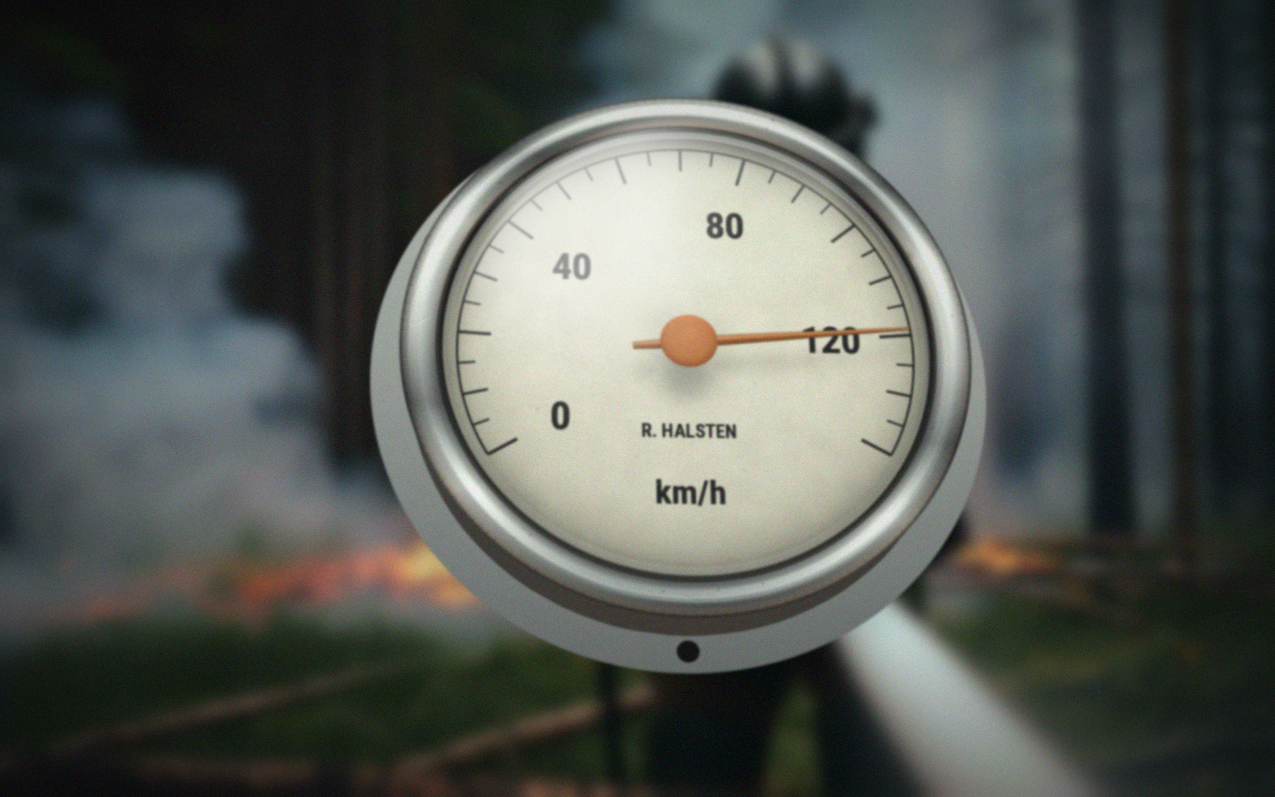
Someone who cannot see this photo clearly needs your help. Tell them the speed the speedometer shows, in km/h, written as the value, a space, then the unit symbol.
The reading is 120 km/h
